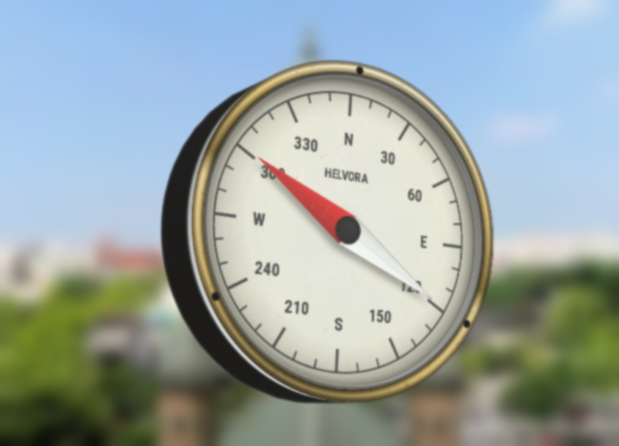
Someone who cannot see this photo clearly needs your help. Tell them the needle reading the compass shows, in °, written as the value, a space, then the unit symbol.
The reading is 300 °
